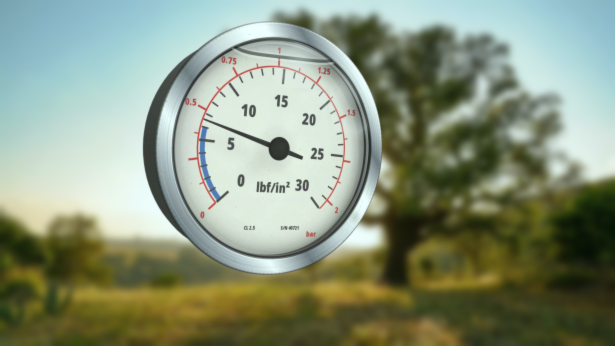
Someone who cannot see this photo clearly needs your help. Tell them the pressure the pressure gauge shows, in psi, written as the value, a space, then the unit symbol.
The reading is 6.5 psi
